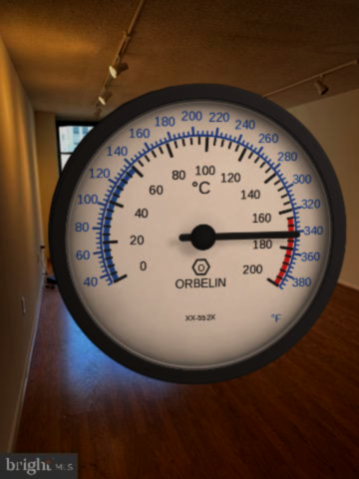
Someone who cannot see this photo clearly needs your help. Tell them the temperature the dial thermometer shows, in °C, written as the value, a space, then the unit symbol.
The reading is 172 °C
